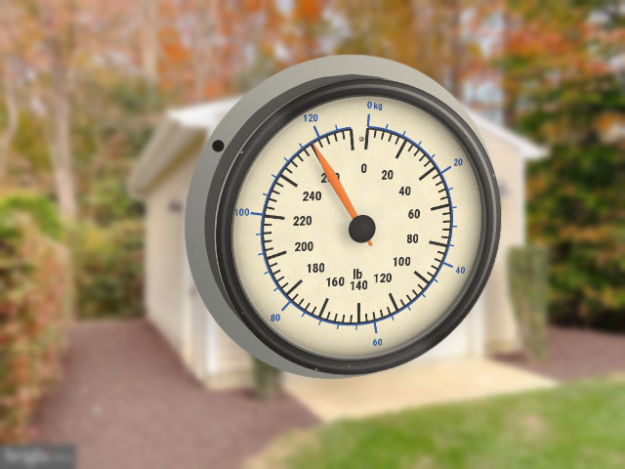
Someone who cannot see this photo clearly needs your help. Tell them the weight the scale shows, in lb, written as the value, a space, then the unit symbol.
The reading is 260 lb
